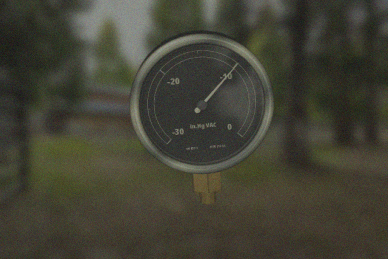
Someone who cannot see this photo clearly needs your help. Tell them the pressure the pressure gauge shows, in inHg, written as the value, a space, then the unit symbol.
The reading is -10 inHg
